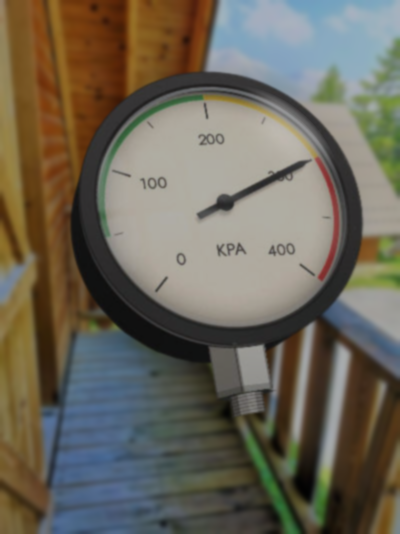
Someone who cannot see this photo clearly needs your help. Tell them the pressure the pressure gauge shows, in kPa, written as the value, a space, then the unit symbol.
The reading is 300 kPa
